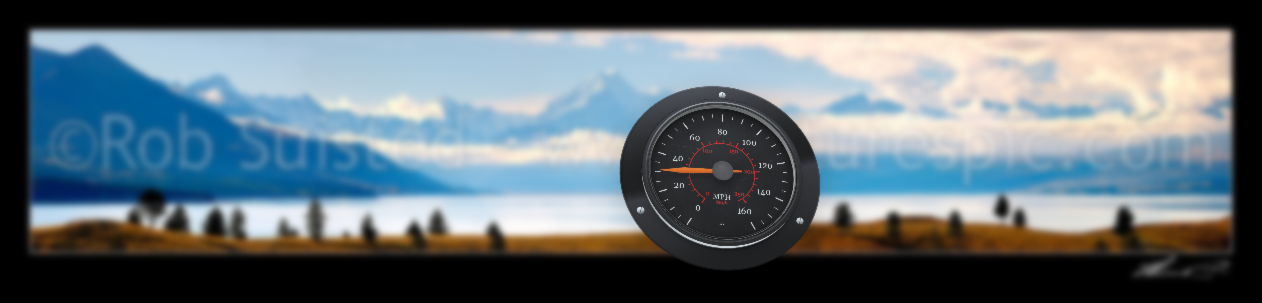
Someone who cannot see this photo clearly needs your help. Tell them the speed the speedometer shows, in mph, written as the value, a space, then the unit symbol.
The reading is 30 mph
